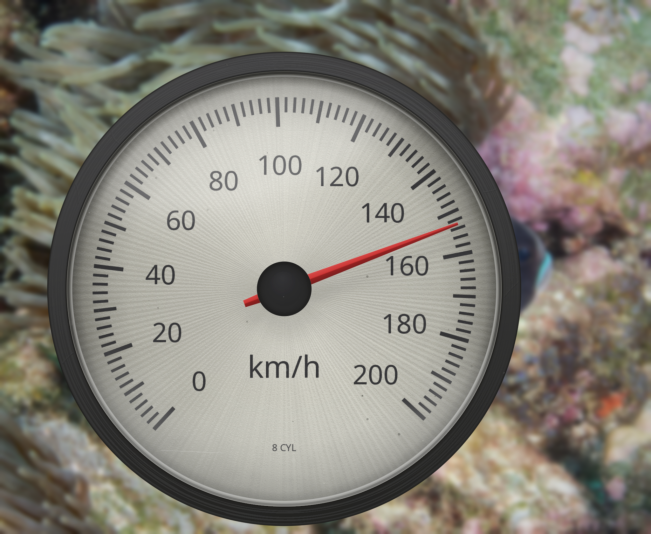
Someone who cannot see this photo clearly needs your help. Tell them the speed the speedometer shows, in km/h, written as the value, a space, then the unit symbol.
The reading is 153 km/h
